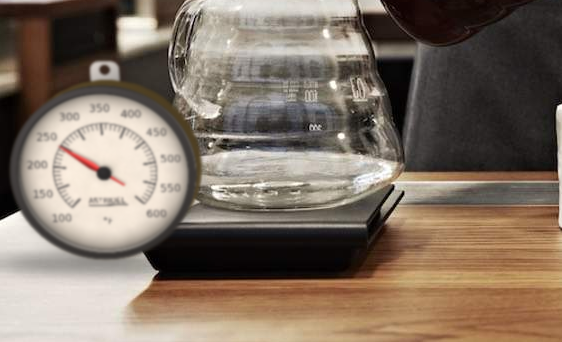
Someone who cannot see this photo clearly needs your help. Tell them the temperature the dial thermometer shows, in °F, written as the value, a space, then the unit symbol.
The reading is 250 °F
